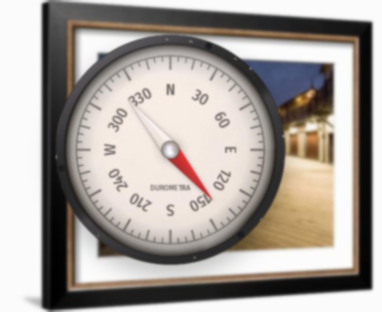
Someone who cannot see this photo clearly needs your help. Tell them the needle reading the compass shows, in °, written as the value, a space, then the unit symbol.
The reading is 140 °
